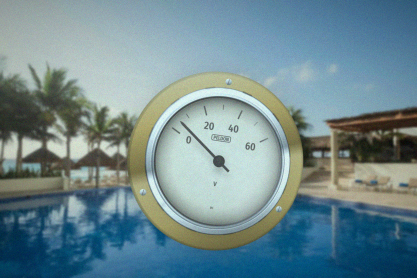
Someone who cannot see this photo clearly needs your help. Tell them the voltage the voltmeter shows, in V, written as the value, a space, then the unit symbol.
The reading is 5 V
